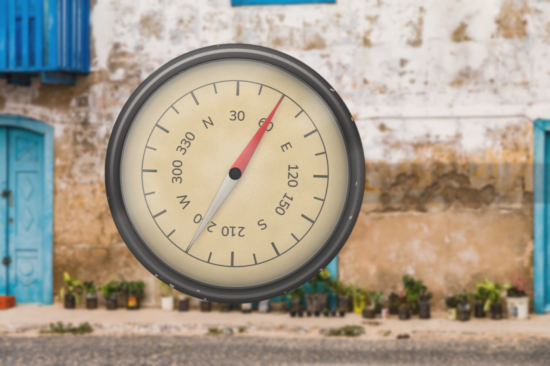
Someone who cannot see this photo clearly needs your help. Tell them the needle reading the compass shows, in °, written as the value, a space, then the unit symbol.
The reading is 60 °
